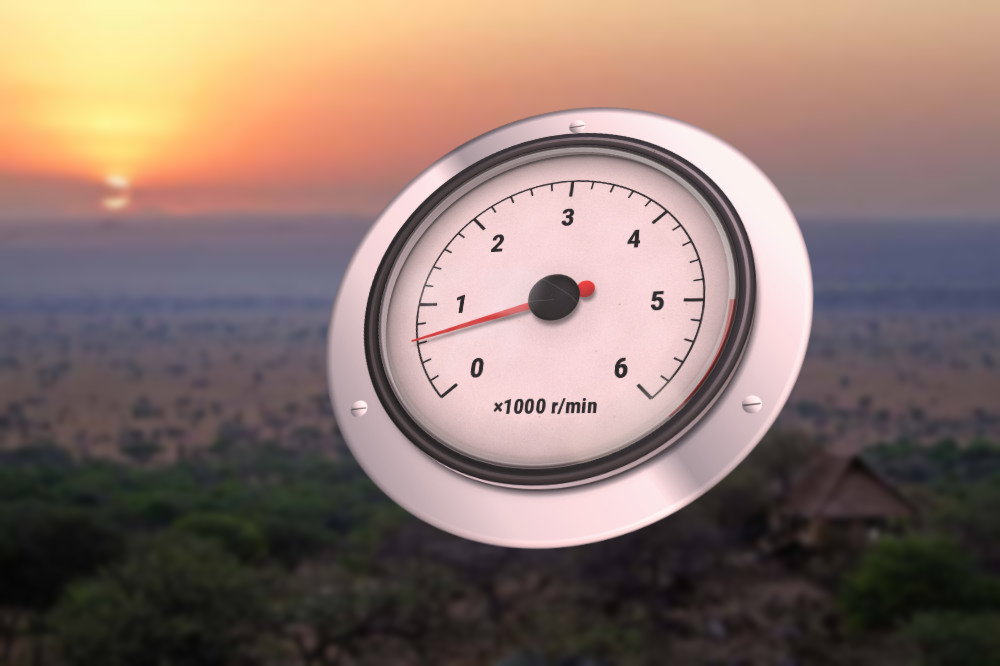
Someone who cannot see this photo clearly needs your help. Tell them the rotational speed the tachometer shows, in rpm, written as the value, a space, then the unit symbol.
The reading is 600 rpm
